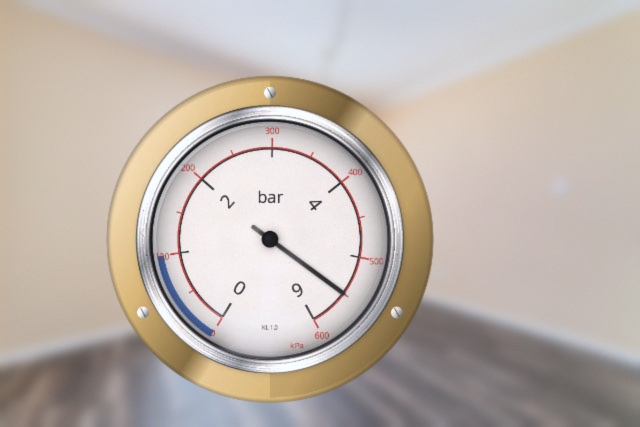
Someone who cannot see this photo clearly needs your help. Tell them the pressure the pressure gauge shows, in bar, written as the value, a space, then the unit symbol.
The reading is 5.5 bar
